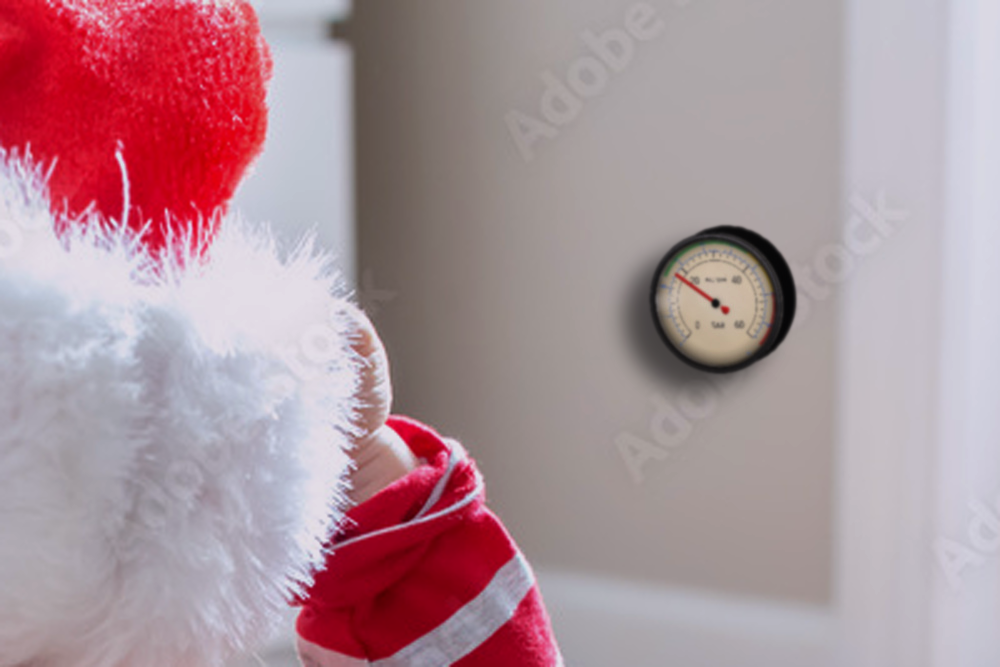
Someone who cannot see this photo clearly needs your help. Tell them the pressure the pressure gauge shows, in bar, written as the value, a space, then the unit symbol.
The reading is 18 bar
